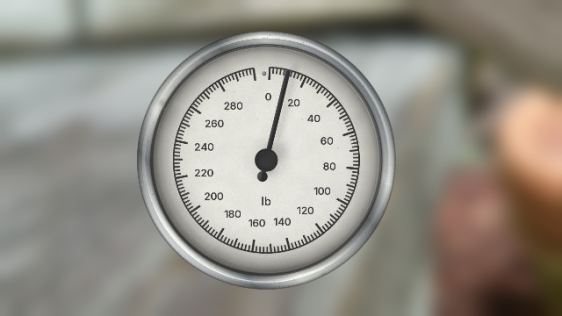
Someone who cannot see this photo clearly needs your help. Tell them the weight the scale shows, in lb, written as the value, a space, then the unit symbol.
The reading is 10 lb
